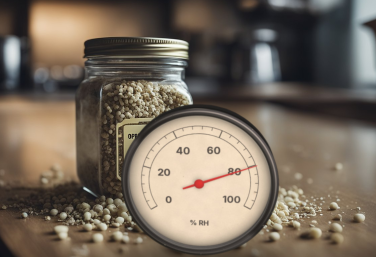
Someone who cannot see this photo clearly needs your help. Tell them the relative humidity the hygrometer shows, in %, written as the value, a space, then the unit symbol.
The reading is 80 %
